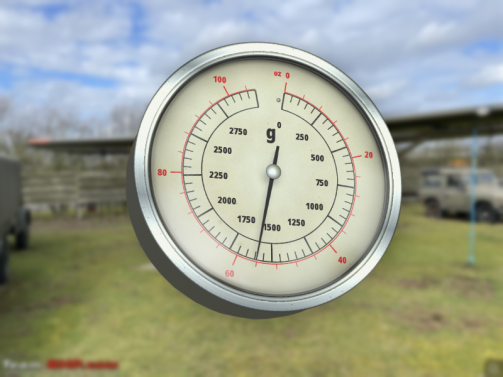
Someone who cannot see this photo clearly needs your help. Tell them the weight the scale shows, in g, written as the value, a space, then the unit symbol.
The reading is 1600 g
